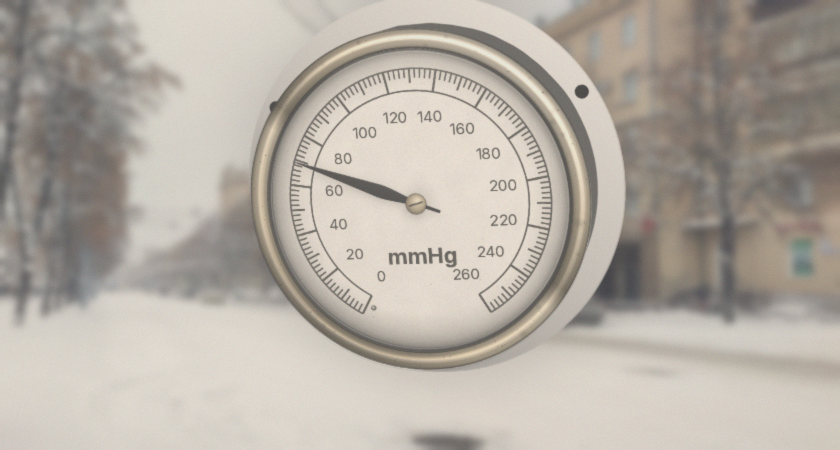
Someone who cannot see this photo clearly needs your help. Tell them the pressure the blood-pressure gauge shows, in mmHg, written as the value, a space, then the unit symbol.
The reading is 70 mmHg
